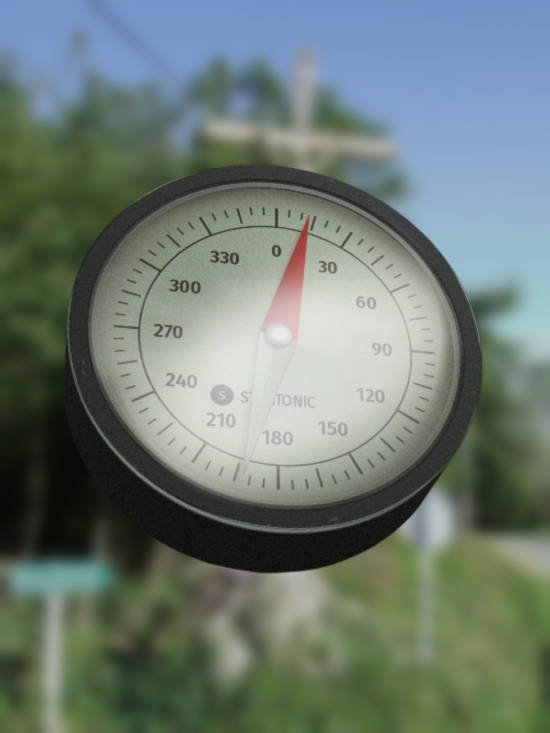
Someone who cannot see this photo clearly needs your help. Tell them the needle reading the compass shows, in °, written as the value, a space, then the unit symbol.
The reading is 12.5 °
